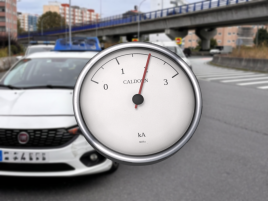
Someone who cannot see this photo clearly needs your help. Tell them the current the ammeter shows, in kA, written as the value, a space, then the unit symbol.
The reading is 2 kA
